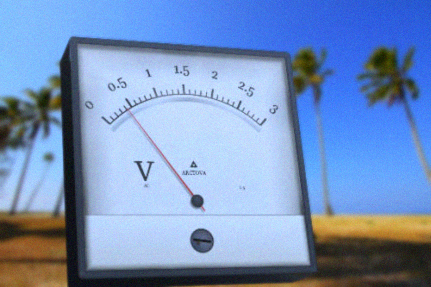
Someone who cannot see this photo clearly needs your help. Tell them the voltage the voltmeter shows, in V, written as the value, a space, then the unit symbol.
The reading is 0.4 V
